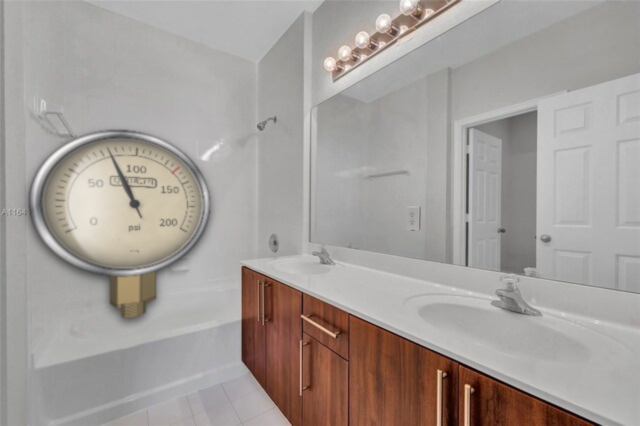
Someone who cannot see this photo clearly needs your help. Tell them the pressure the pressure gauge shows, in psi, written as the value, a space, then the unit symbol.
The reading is 80 psi
